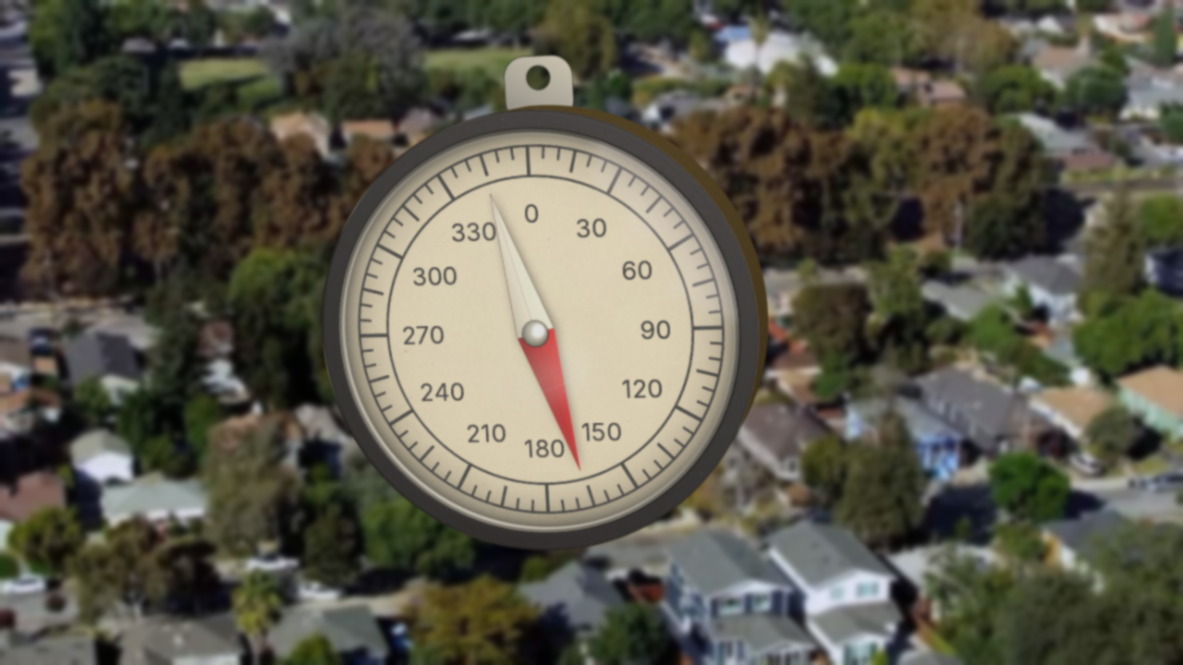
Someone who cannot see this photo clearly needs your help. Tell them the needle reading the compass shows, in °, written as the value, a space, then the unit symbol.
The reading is 165 °
